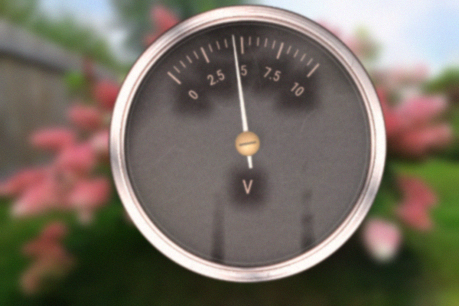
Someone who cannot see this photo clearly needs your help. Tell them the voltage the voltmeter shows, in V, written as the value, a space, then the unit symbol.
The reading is 4.5 V
